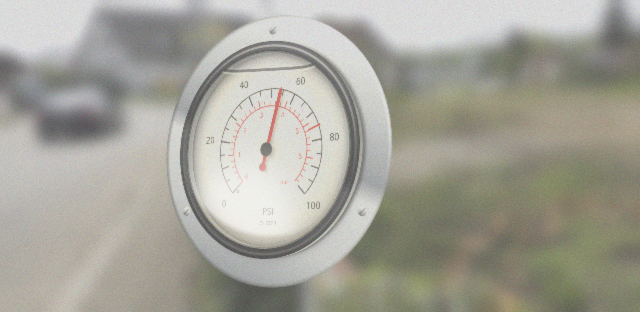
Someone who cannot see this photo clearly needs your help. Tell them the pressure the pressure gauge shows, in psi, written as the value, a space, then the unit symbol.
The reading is 55 psi
